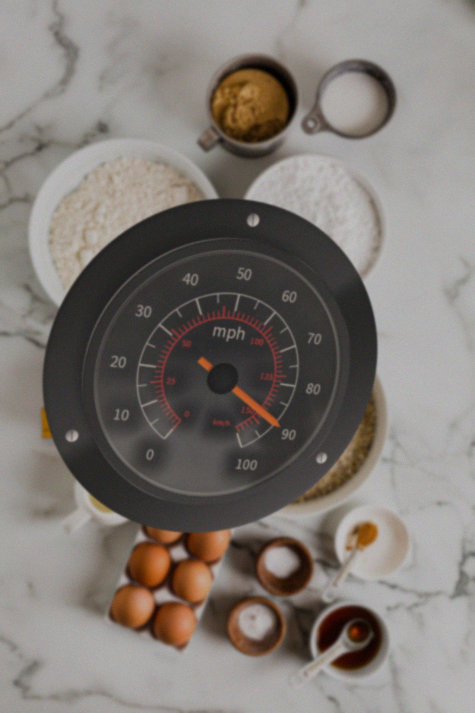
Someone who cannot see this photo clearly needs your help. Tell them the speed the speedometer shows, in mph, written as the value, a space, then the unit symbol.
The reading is 90 mph
